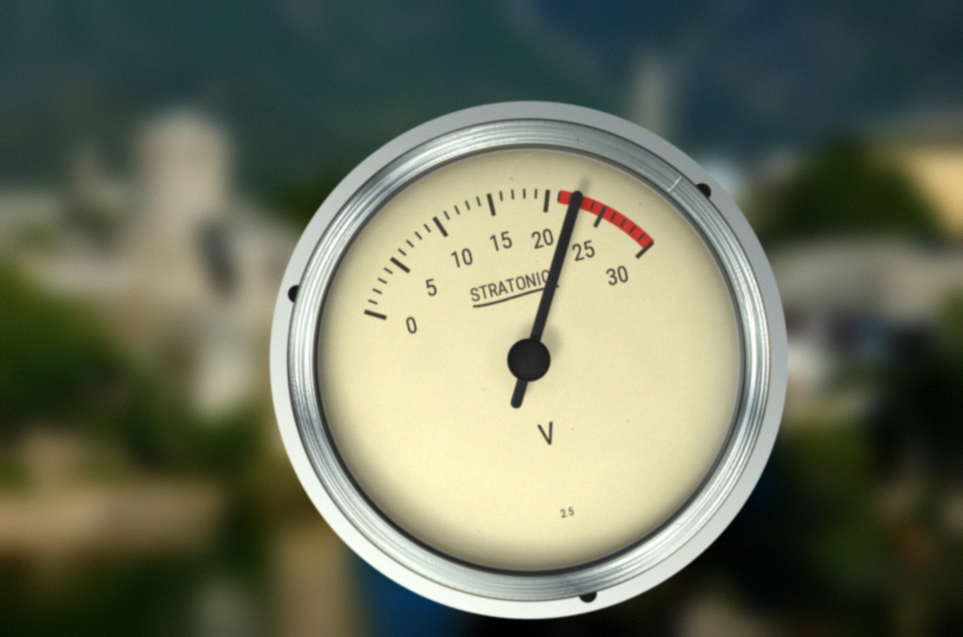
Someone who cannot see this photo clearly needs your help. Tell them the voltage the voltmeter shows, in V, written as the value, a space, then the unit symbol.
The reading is 22.5 V
